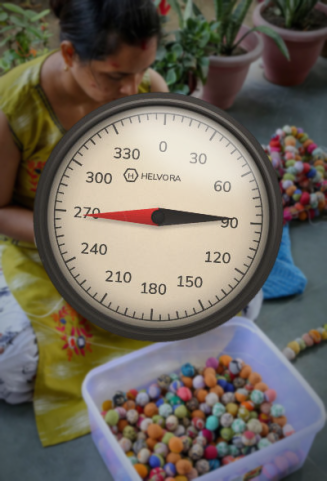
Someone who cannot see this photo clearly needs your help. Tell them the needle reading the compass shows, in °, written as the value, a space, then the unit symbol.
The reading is 267.5 °
